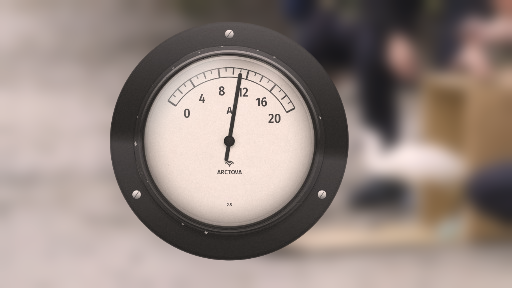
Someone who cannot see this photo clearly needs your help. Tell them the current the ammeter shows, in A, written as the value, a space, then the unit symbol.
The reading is 11 A
